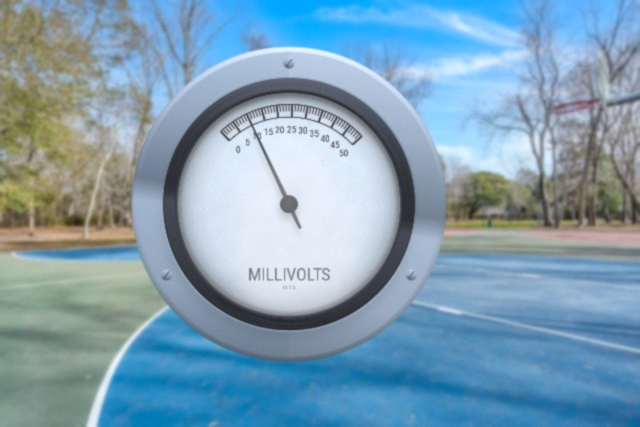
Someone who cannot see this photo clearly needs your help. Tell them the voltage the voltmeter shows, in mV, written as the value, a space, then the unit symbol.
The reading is 10 mV
